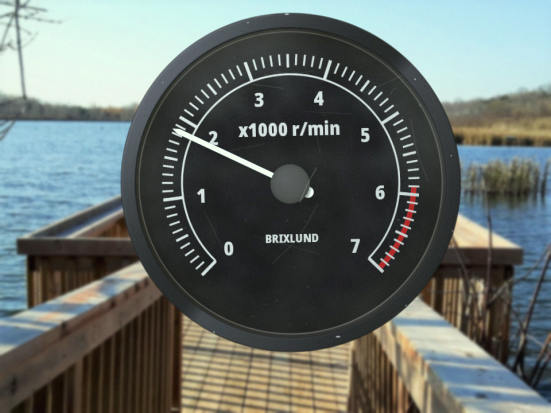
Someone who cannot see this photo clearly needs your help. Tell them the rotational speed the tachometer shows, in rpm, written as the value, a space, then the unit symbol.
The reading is 1850 rpm
